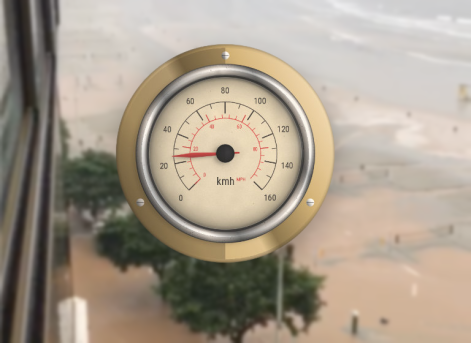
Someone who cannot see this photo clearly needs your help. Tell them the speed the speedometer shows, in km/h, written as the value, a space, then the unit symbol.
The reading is 25 km/h
